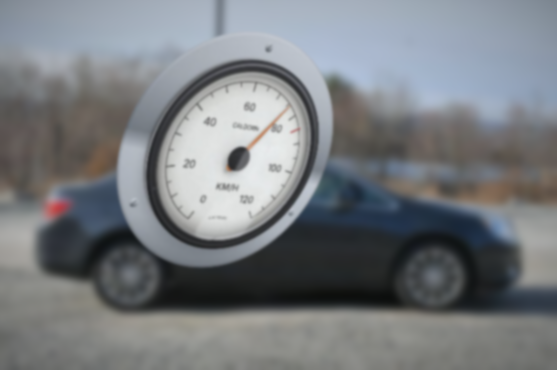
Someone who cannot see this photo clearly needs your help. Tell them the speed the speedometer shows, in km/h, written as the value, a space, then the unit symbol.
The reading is 75 km/h
